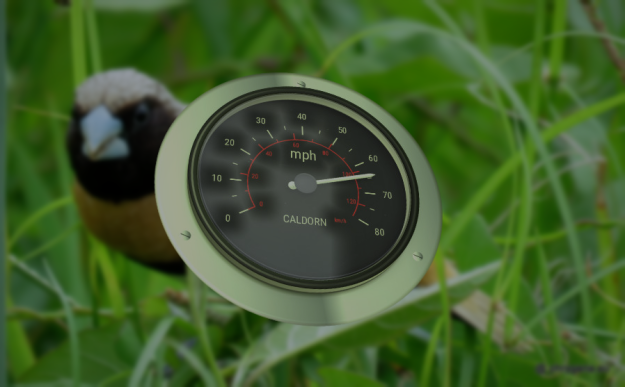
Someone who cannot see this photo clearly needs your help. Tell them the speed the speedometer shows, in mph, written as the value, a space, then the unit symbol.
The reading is 65 mph
